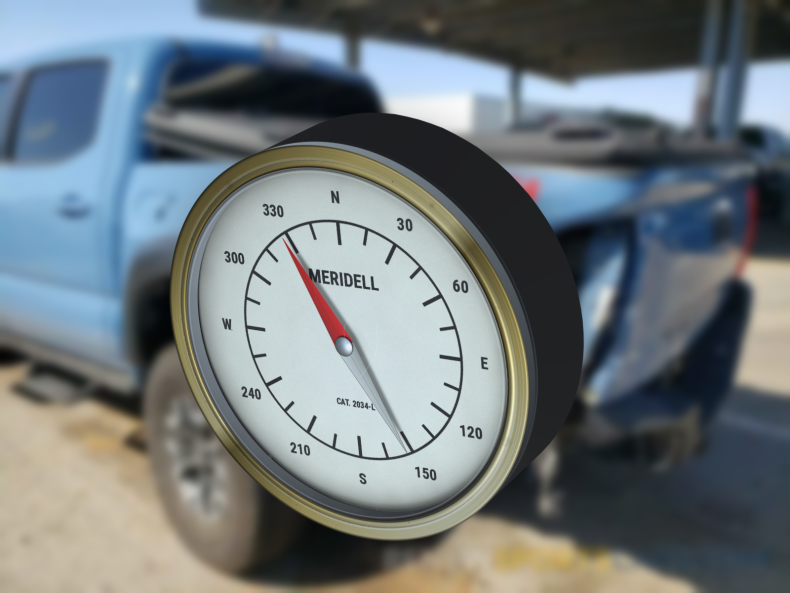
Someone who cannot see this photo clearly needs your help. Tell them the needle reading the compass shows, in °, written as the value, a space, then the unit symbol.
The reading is 330 °
